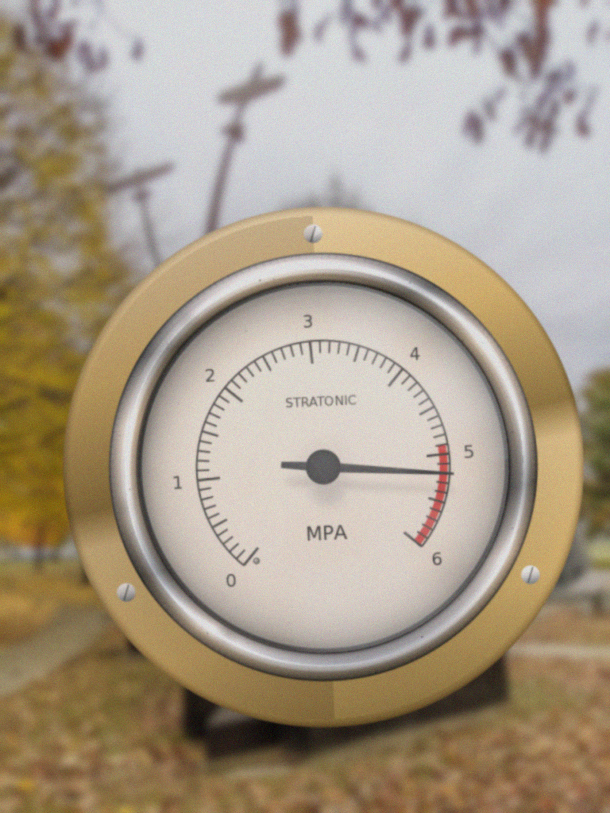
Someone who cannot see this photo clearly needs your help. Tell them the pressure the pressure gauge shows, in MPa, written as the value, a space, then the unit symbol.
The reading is 5.2 MPa
